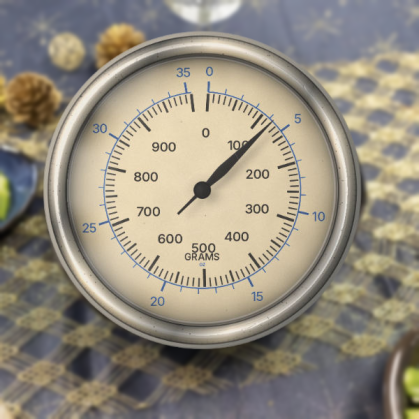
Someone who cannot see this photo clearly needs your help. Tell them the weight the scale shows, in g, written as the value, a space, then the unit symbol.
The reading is 120 g
